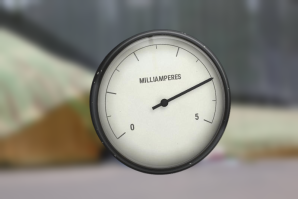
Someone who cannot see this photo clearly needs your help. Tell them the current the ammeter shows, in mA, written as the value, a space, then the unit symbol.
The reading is 4 mA
